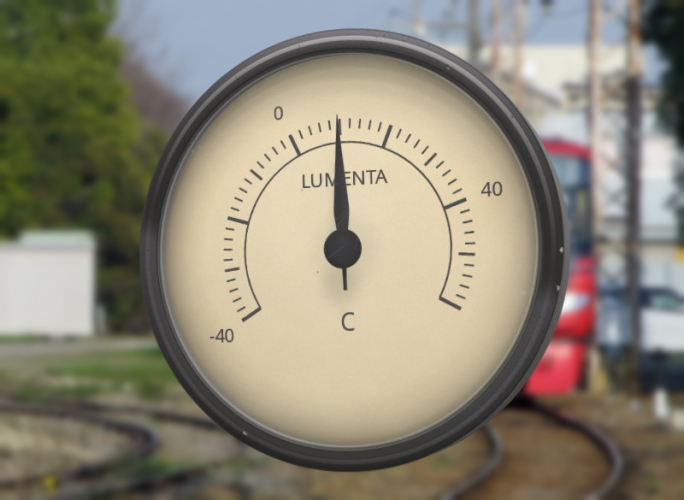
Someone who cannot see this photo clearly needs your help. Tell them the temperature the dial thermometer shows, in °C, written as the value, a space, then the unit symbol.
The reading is 10 °C
